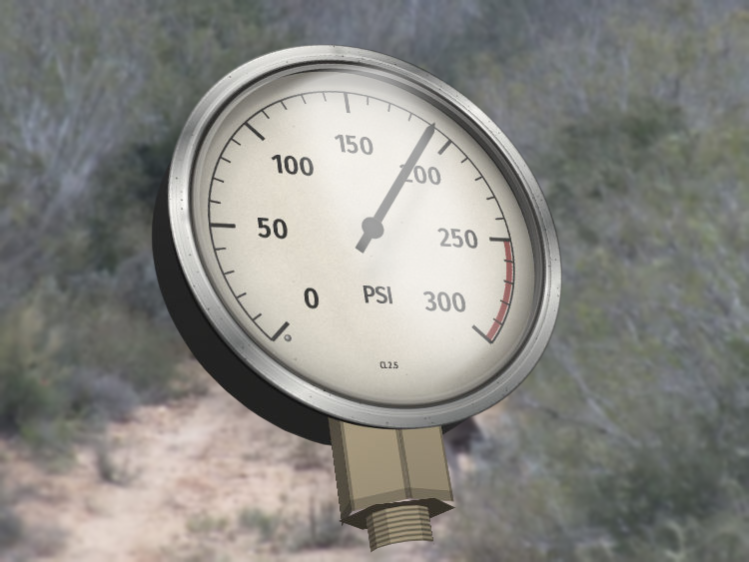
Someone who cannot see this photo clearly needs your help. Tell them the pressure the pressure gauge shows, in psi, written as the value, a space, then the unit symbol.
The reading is 190 psi
